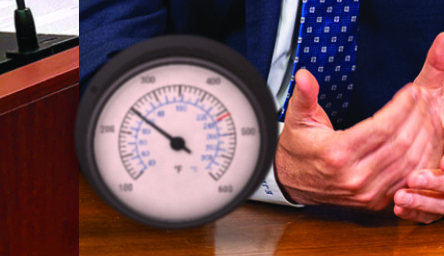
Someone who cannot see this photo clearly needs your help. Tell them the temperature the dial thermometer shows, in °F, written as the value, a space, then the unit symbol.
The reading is 250 °F
